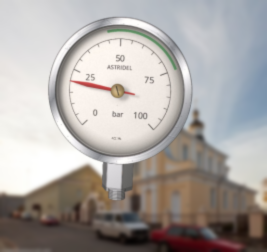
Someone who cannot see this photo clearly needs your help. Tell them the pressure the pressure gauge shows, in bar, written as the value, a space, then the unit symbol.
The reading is 20 bar
